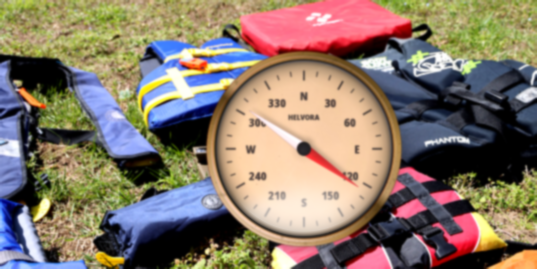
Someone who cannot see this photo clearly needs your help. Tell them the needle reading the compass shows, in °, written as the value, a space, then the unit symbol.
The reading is 125 °
